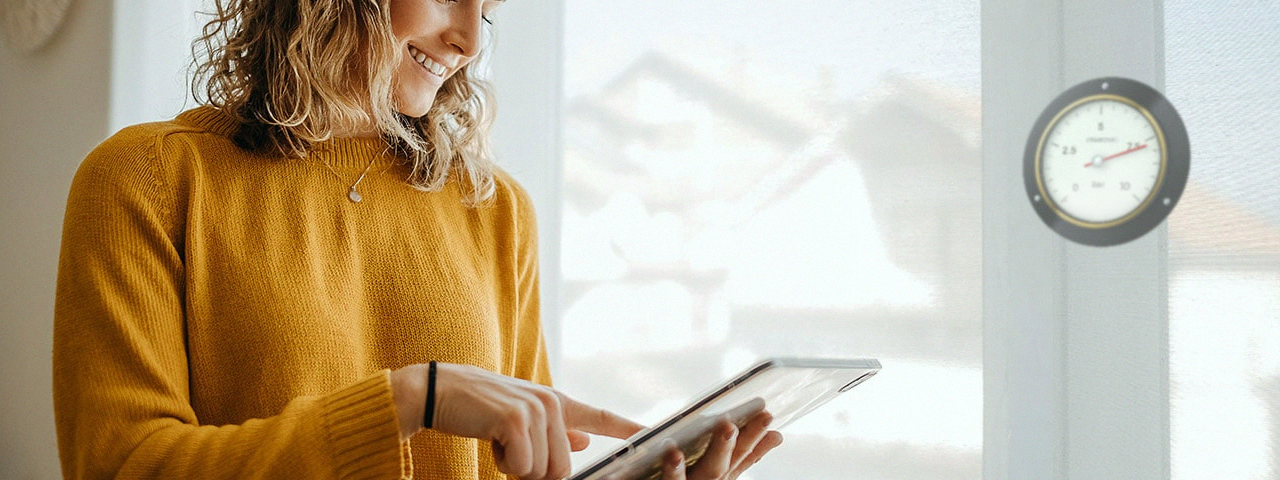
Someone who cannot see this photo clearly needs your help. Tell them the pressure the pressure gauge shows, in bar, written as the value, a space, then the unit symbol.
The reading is 7.75 bar
